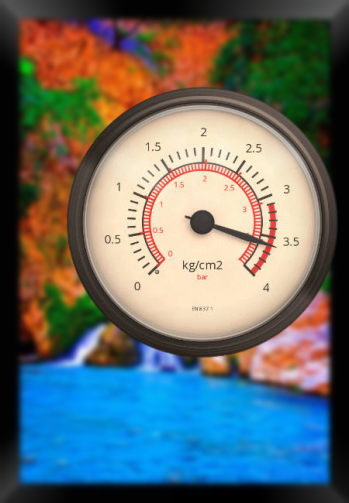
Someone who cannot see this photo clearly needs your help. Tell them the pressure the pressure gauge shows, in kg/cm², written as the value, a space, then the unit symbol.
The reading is 3.6 kg/cm²
